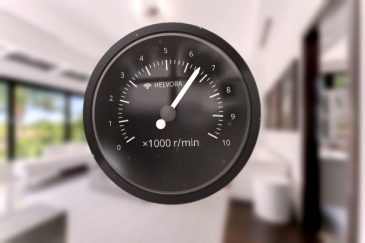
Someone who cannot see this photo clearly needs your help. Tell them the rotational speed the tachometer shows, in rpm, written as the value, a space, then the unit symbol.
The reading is 6600 rpm
